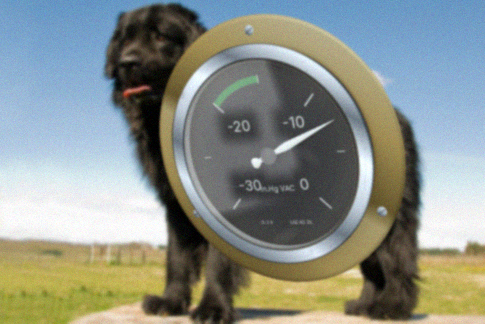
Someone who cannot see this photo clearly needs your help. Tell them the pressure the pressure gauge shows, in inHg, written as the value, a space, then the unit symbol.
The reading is -7.5 inHg
